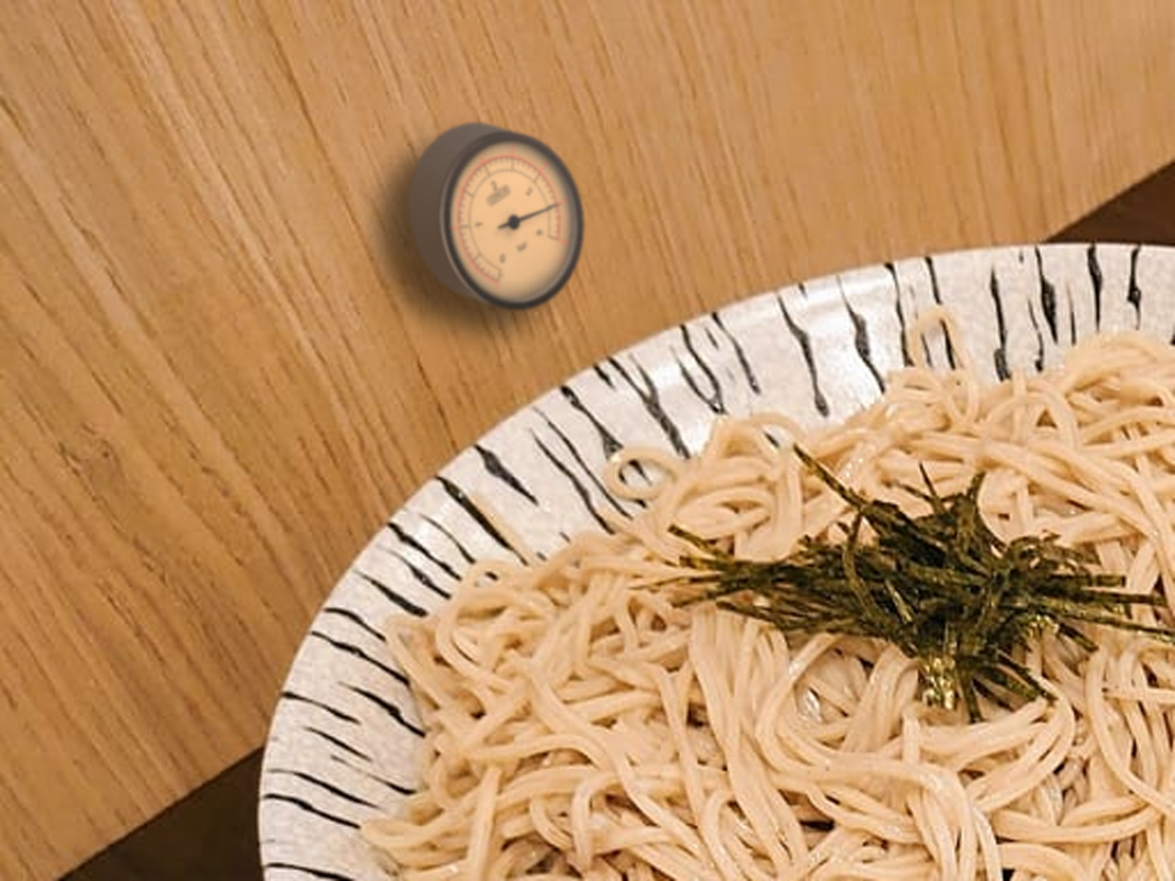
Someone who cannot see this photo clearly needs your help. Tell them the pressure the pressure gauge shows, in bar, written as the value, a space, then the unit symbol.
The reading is 3.5 bar
